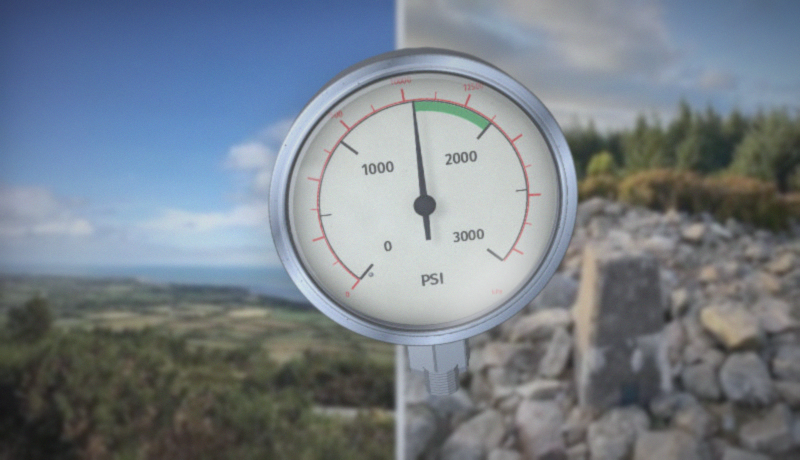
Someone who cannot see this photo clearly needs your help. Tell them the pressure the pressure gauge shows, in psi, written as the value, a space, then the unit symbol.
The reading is 1500 psi
